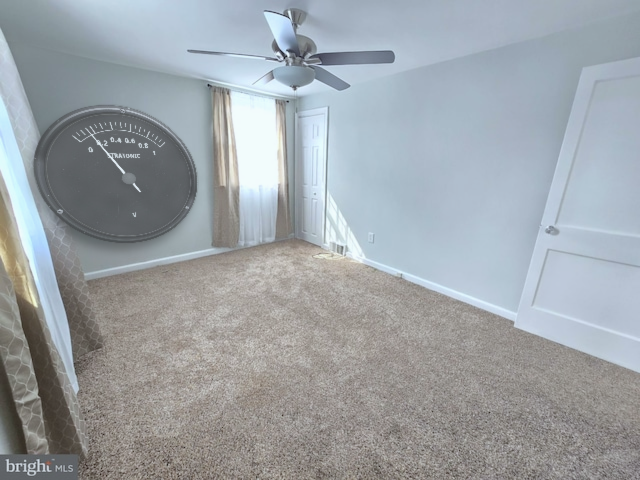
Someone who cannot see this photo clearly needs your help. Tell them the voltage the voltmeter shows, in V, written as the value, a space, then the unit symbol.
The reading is 0.15 V
